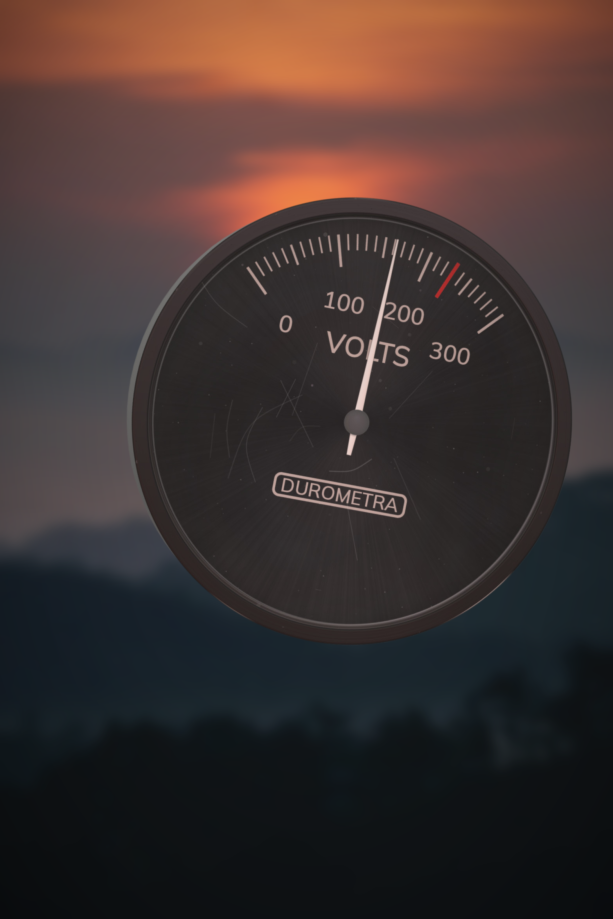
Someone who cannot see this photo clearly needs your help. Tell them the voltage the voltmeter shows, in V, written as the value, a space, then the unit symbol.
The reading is 160 V
